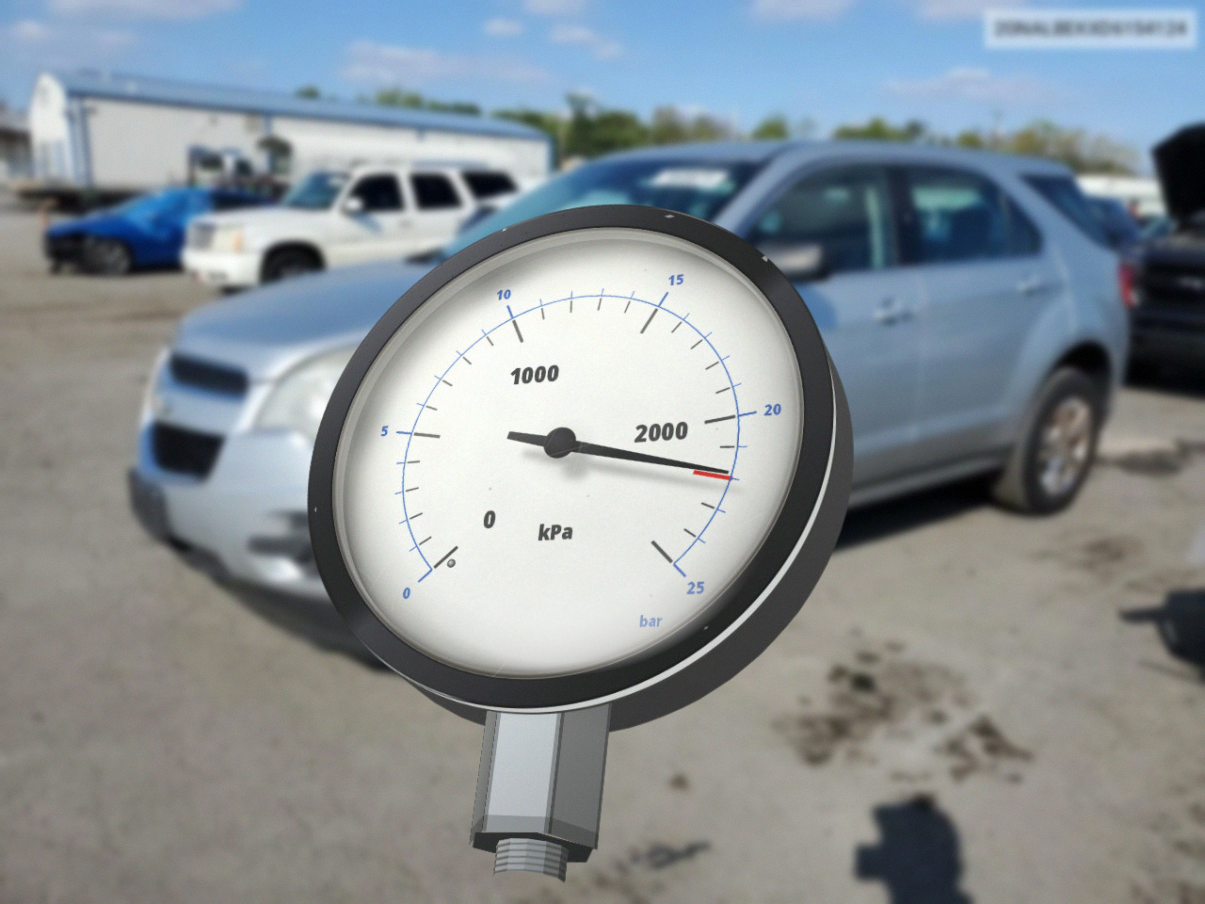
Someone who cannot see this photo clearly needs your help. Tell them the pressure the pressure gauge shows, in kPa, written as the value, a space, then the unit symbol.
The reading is 2200 kPa
